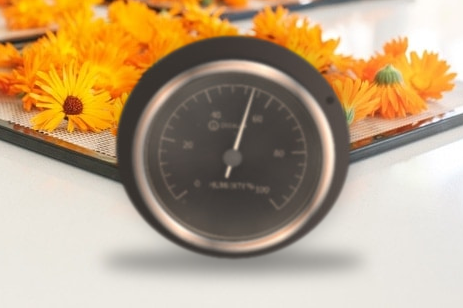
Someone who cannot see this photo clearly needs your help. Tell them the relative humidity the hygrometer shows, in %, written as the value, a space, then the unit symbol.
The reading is 54 %
